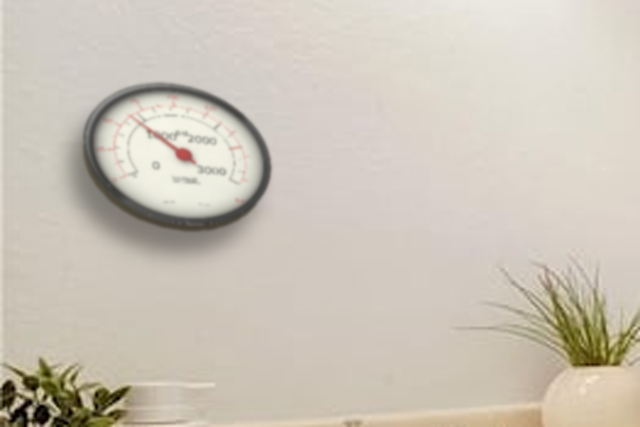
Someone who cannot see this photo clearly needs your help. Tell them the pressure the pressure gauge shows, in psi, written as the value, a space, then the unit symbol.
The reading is 900 psi
